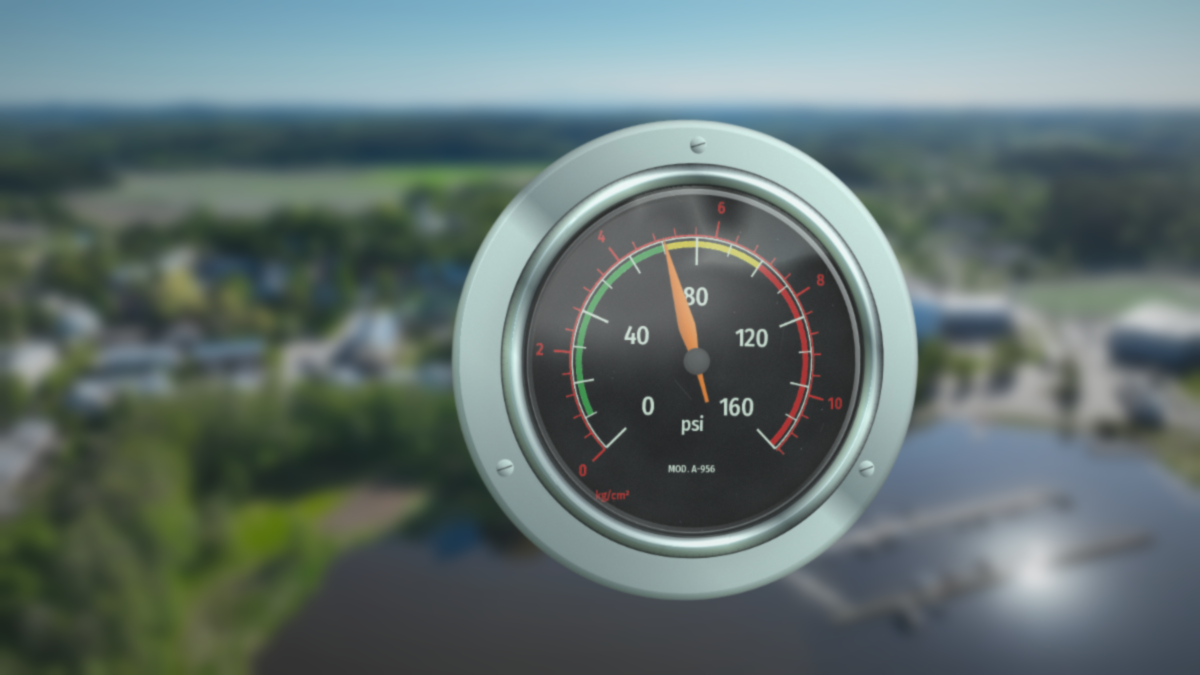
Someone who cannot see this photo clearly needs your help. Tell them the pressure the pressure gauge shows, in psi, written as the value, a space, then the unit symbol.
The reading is 70 psi
